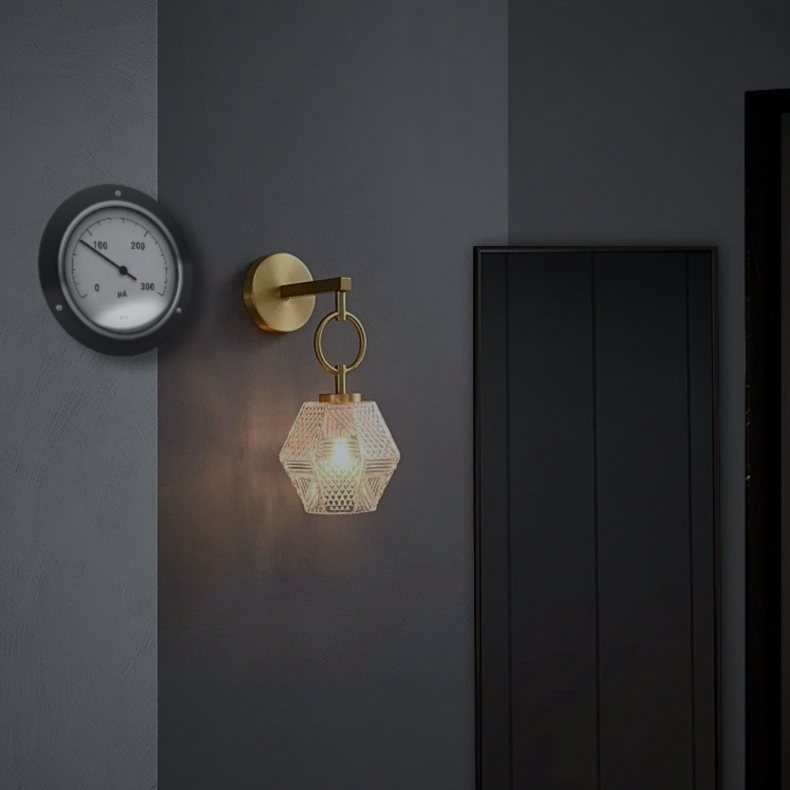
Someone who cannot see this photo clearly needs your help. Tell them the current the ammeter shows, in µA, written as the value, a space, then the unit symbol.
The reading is 80 µA
